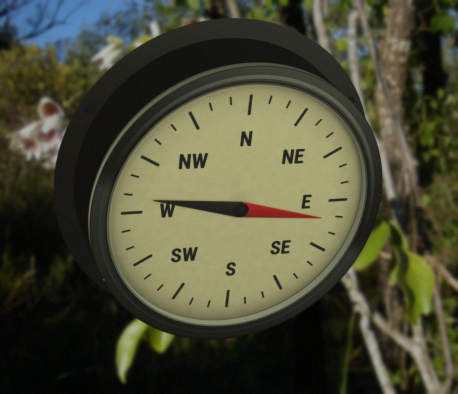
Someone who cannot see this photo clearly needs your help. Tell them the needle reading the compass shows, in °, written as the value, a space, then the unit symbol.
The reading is 100 °
